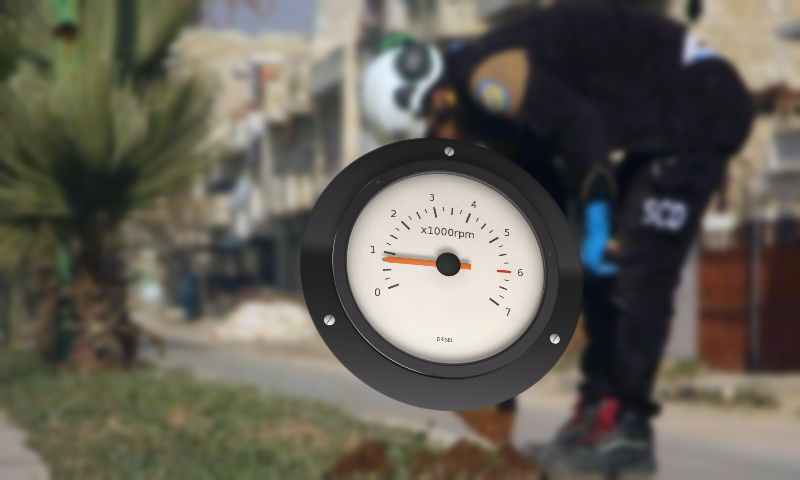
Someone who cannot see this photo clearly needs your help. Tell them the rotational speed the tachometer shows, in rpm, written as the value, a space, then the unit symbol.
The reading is 750 rpm
